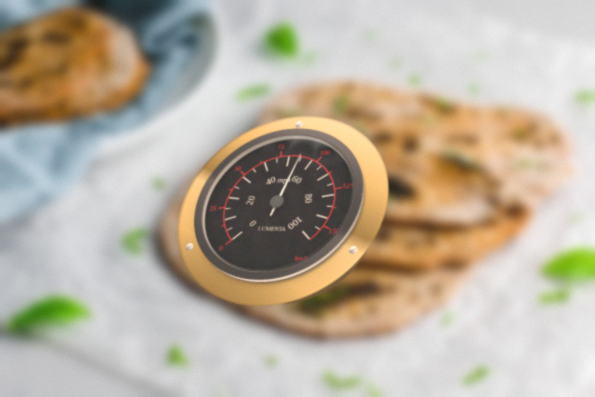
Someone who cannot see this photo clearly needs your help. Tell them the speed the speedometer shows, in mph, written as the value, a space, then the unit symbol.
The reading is 55 mph
